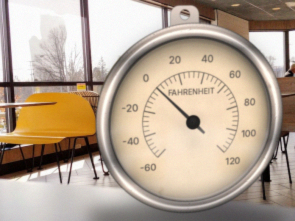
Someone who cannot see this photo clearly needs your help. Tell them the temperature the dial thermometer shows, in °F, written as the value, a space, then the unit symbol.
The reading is 0 °F
